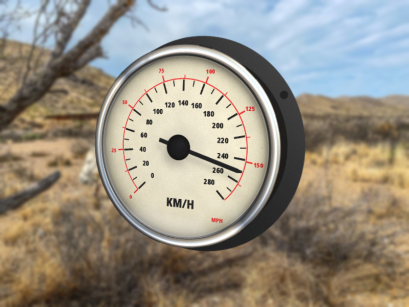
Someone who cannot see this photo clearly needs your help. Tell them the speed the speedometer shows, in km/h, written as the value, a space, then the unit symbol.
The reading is 250 km/h
